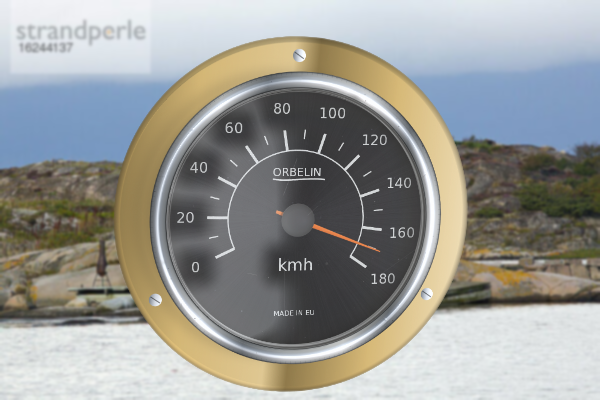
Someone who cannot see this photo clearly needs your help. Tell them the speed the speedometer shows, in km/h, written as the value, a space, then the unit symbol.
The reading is 170 km/h
